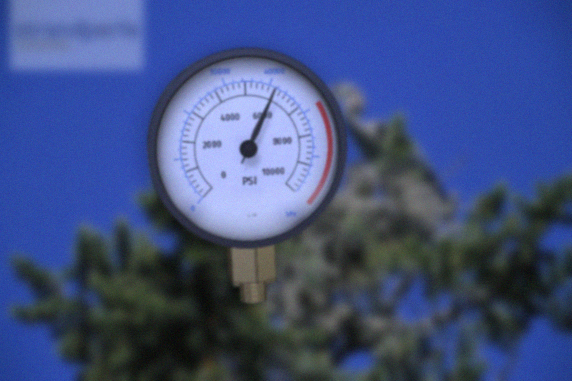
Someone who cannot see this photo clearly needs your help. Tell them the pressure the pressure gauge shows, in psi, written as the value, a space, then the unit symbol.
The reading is 6000 psi
